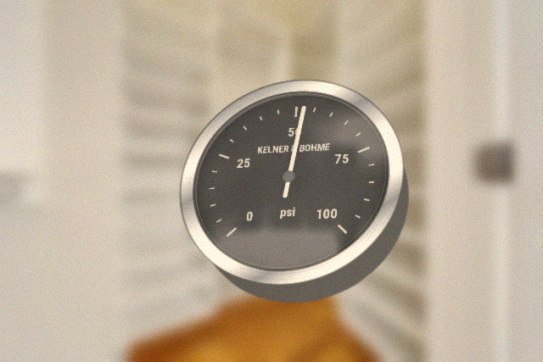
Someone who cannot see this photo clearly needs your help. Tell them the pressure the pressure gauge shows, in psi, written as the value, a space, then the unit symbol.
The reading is 52.5 psi
